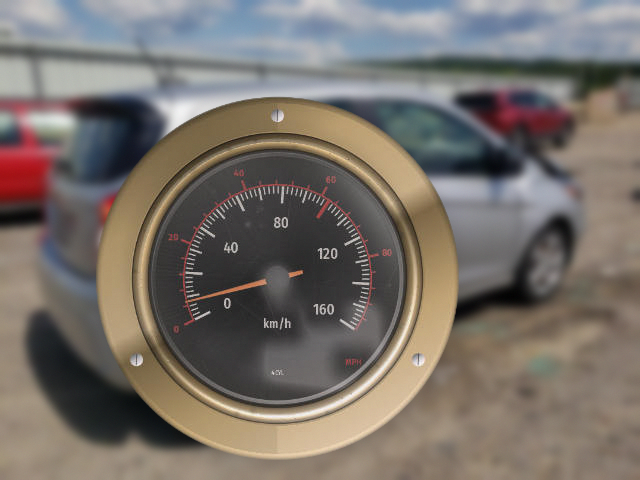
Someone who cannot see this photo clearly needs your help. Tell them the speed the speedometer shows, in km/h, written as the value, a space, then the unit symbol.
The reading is 8 km/h
